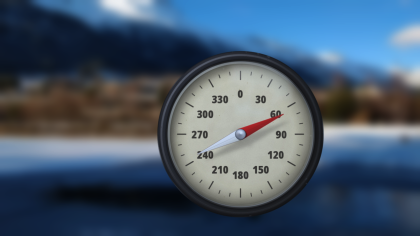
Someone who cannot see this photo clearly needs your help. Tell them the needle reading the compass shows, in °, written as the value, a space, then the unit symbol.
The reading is 65 °
